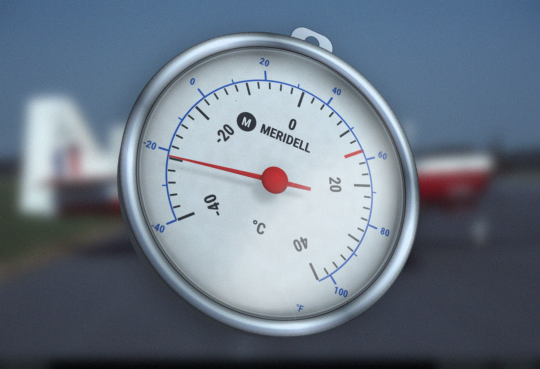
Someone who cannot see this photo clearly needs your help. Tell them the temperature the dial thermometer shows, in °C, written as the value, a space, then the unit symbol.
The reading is -30 °C
